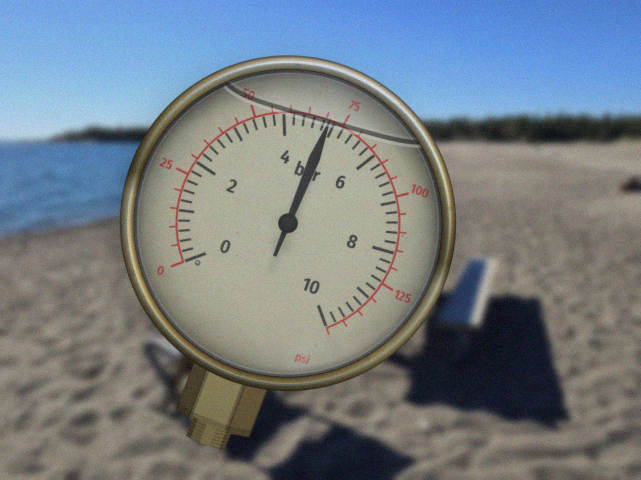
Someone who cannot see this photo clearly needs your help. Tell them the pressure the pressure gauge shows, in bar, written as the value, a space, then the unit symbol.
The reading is 4.9 bar
